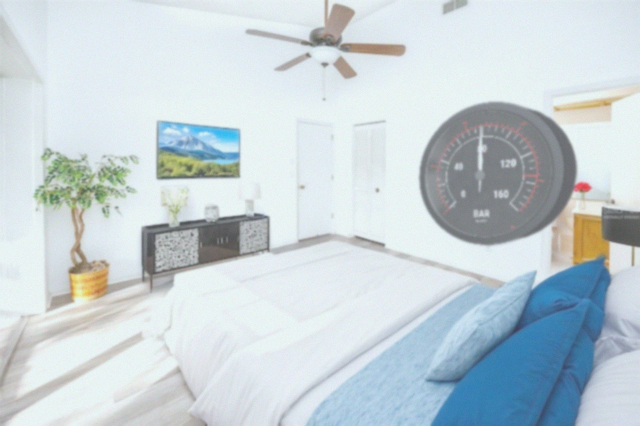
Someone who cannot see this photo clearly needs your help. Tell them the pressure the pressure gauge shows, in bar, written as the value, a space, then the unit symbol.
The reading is 80 bar
